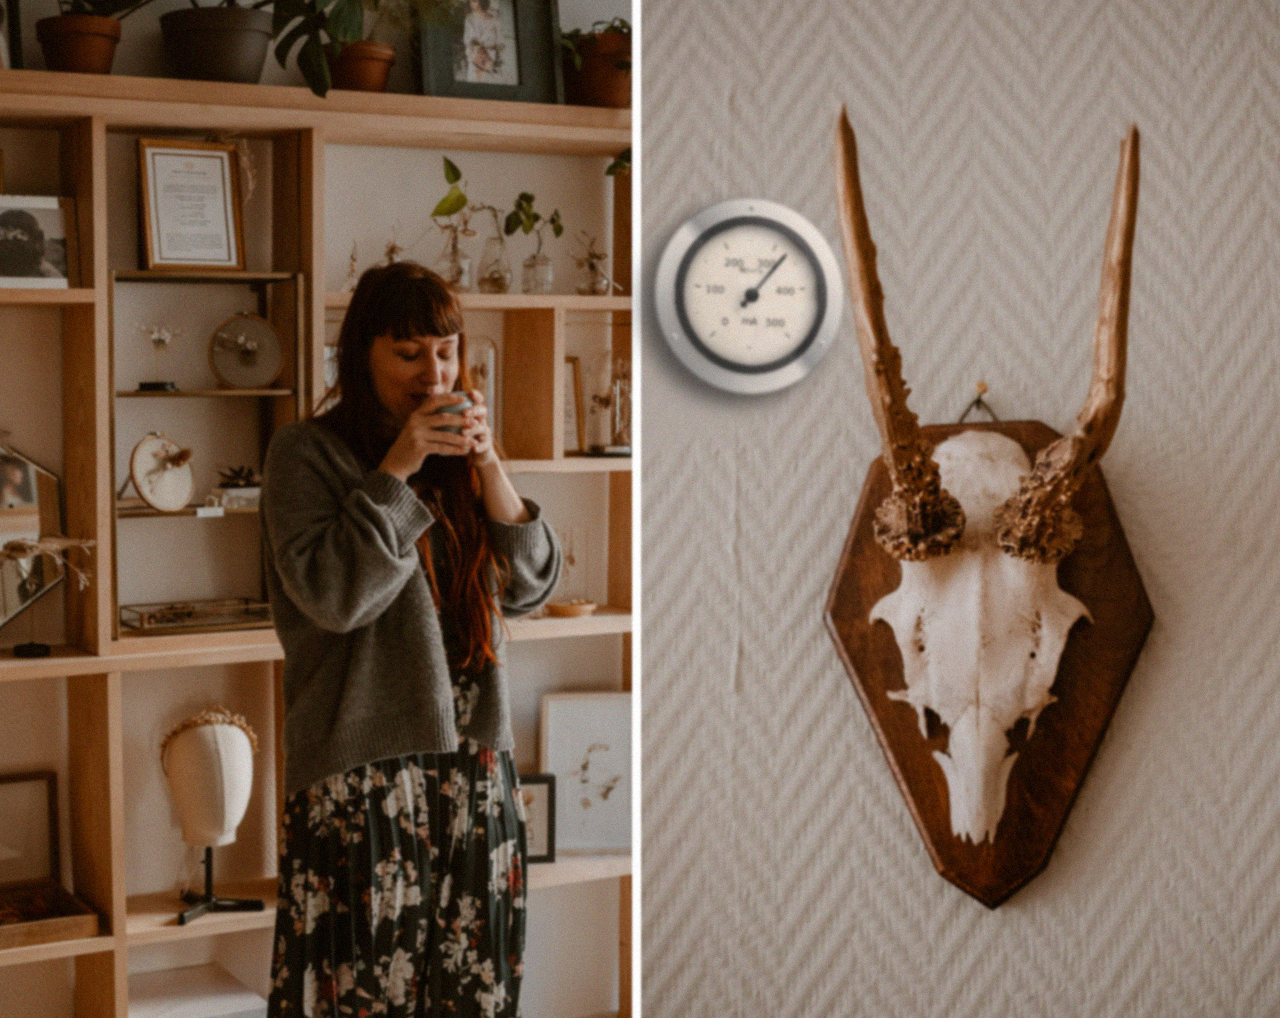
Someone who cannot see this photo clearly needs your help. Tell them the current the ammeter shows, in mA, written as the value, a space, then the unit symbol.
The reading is 325 mA
